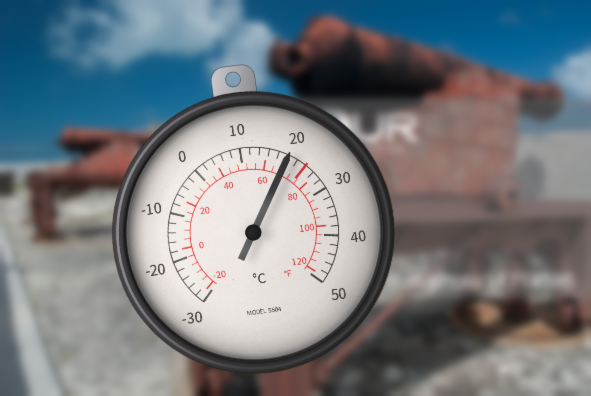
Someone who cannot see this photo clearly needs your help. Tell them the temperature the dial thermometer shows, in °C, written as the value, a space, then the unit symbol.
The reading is 20 °C
